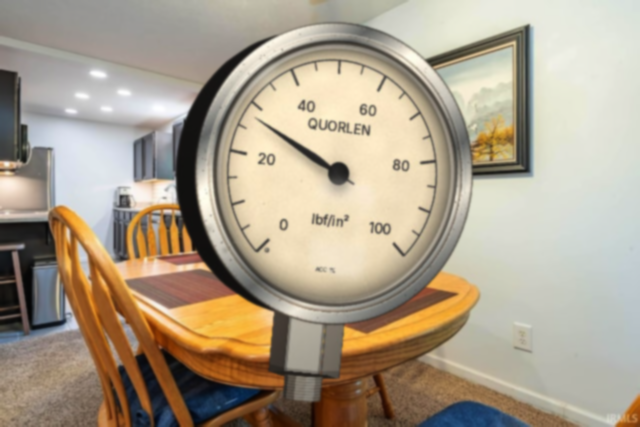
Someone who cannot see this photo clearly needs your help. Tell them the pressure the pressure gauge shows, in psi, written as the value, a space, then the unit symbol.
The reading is 27.5 psi
